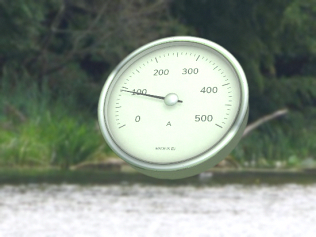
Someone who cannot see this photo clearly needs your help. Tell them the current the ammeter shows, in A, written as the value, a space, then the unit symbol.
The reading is 90 A
